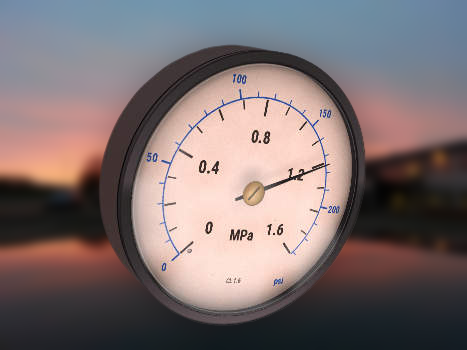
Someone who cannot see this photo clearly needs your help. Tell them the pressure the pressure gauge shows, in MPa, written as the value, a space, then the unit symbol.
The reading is 1.2 MPa
